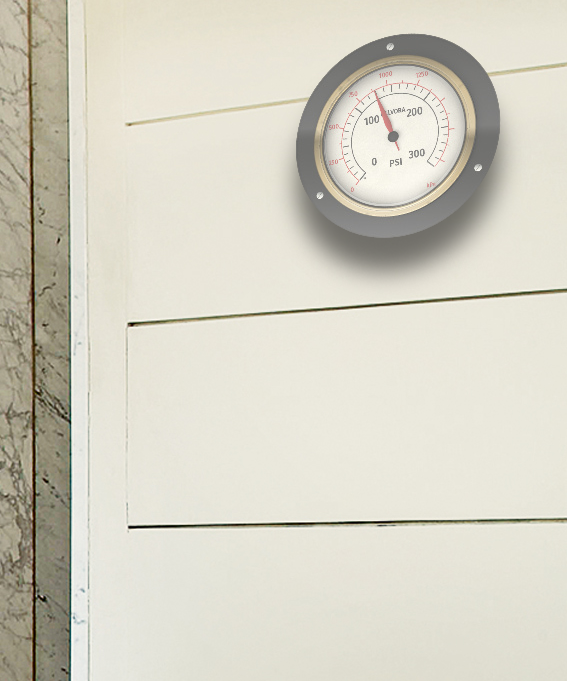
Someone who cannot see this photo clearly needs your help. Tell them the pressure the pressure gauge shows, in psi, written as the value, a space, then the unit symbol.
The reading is 130 psi
